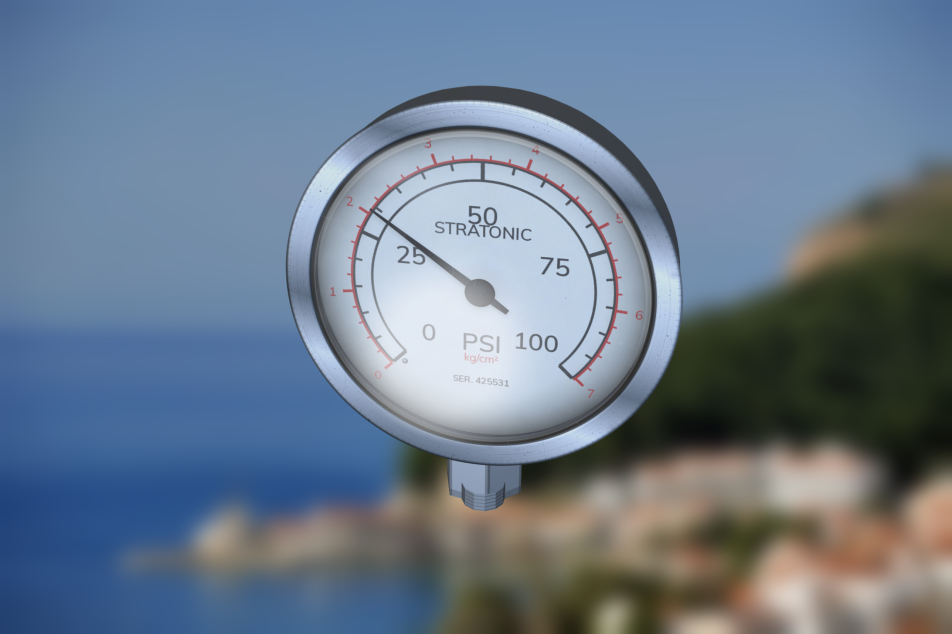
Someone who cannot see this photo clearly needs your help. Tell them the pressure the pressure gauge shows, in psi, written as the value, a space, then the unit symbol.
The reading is 30 psi
